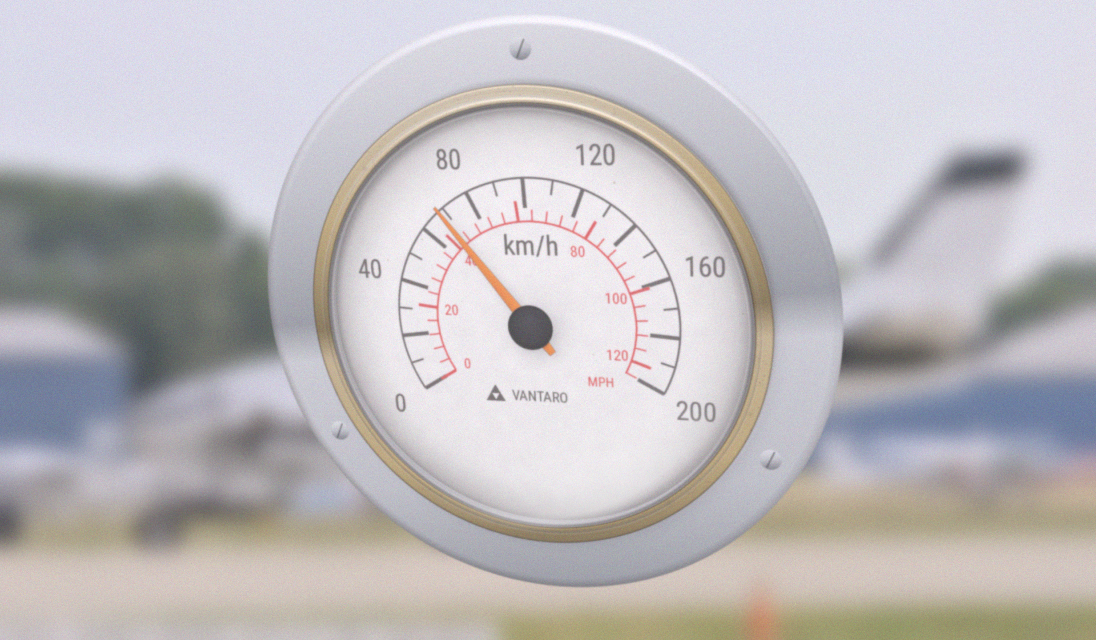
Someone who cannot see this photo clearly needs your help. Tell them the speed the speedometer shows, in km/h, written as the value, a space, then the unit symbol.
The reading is 70 km/h
